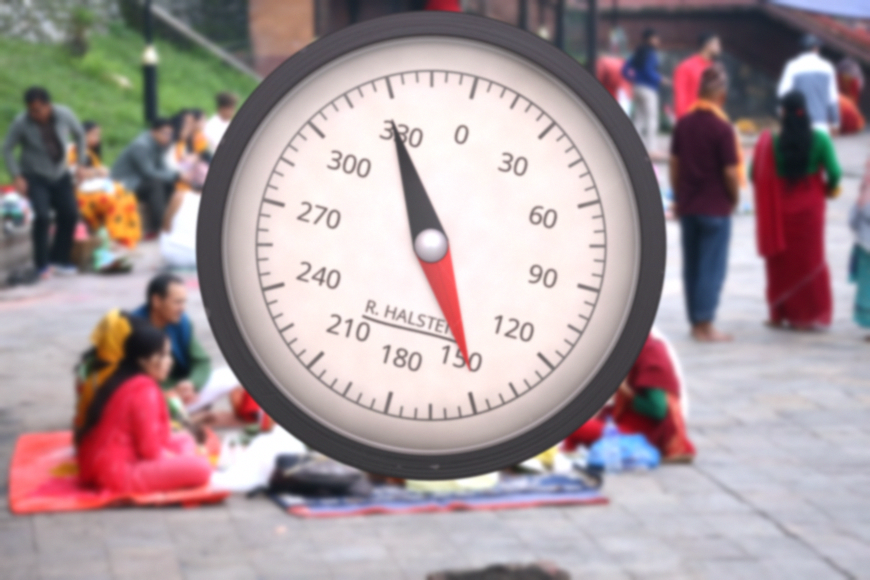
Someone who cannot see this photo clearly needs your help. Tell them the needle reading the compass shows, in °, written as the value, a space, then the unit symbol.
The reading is 147.5 °
